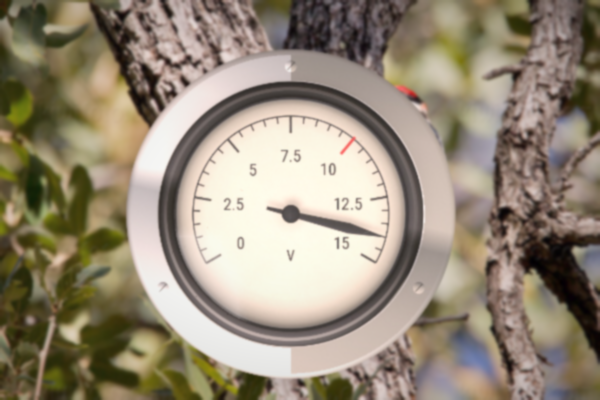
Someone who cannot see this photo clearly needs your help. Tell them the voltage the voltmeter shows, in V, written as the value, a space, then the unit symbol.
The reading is 14 V
